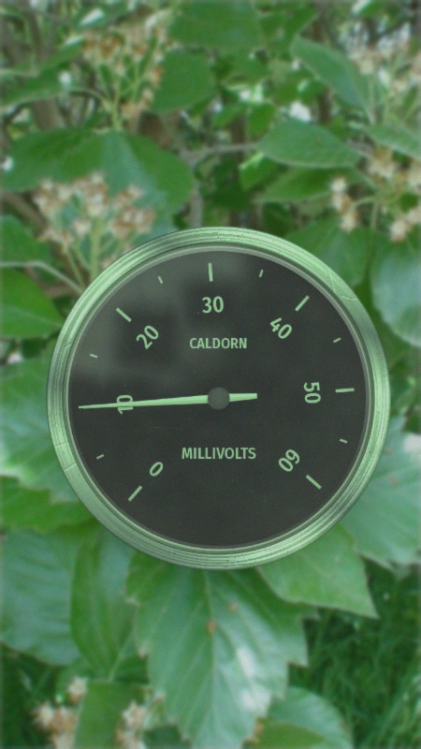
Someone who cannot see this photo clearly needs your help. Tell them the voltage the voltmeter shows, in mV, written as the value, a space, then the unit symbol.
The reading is 10 mV
